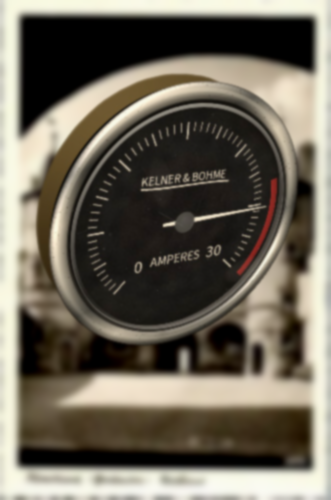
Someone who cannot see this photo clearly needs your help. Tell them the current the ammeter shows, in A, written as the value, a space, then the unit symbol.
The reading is 25 A
